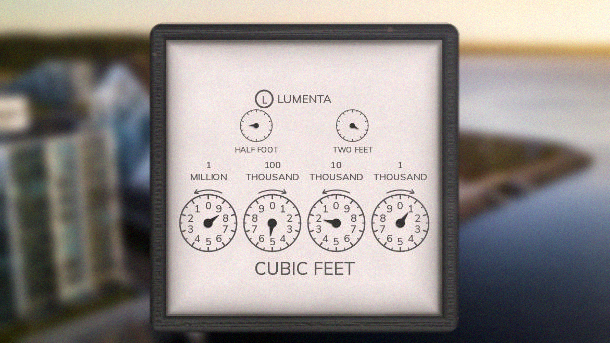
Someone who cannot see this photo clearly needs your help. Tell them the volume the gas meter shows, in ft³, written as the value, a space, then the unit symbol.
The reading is 852100 ft³
